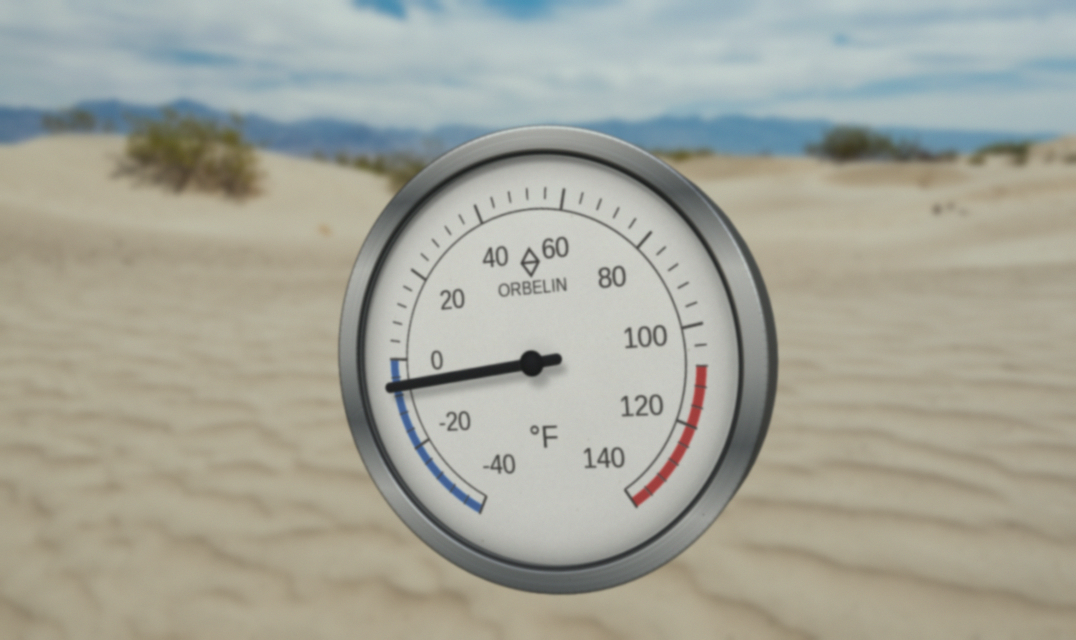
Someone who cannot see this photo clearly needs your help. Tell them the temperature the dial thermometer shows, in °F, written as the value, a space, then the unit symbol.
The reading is -6 °F
